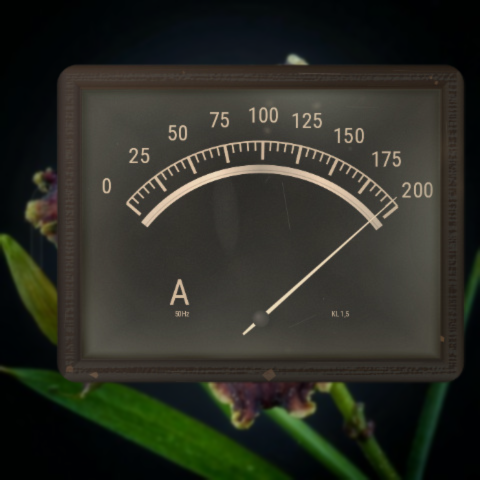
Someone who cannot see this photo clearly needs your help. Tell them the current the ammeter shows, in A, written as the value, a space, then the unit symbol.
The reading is 195 A
